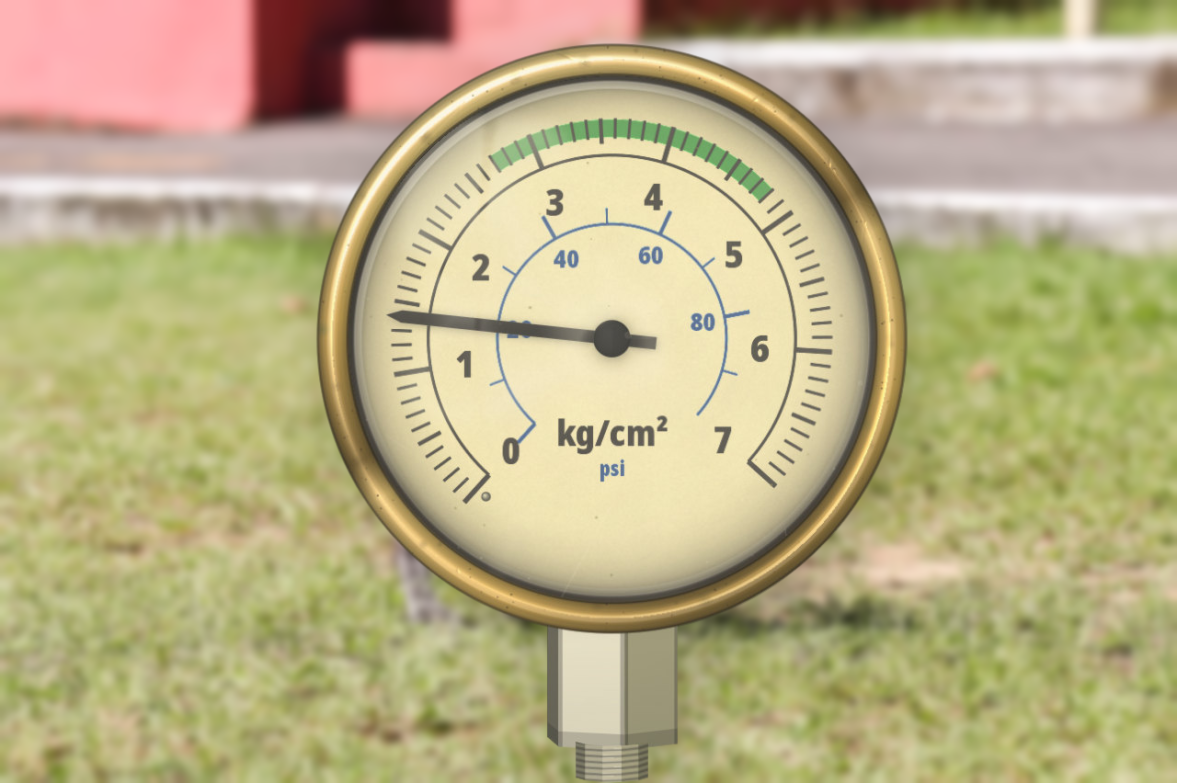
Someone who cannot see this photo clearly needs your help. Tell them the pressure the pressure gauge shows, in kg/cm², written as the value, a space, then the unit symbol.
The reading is 1.4 kg/cm²
